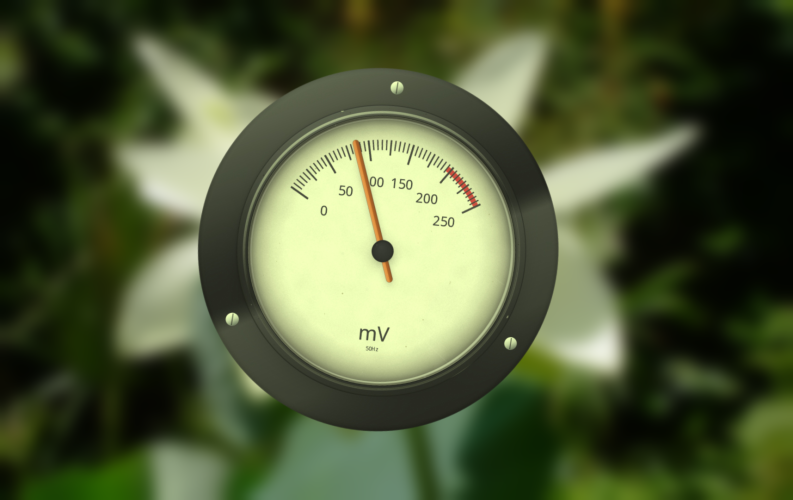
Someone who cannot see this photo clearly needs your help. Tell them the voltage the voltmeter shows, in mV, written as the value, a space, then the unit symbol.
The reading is 85 mV
